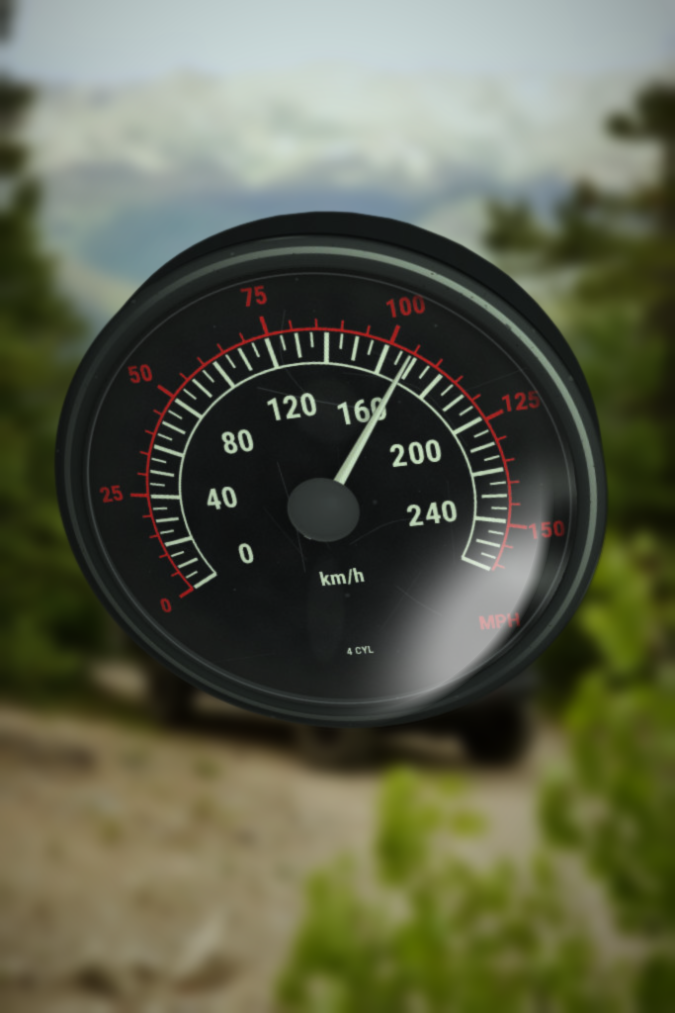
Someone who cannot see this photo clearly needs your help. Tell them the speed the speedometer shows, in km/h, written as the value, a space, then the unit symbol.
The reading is 167.5 km/h
